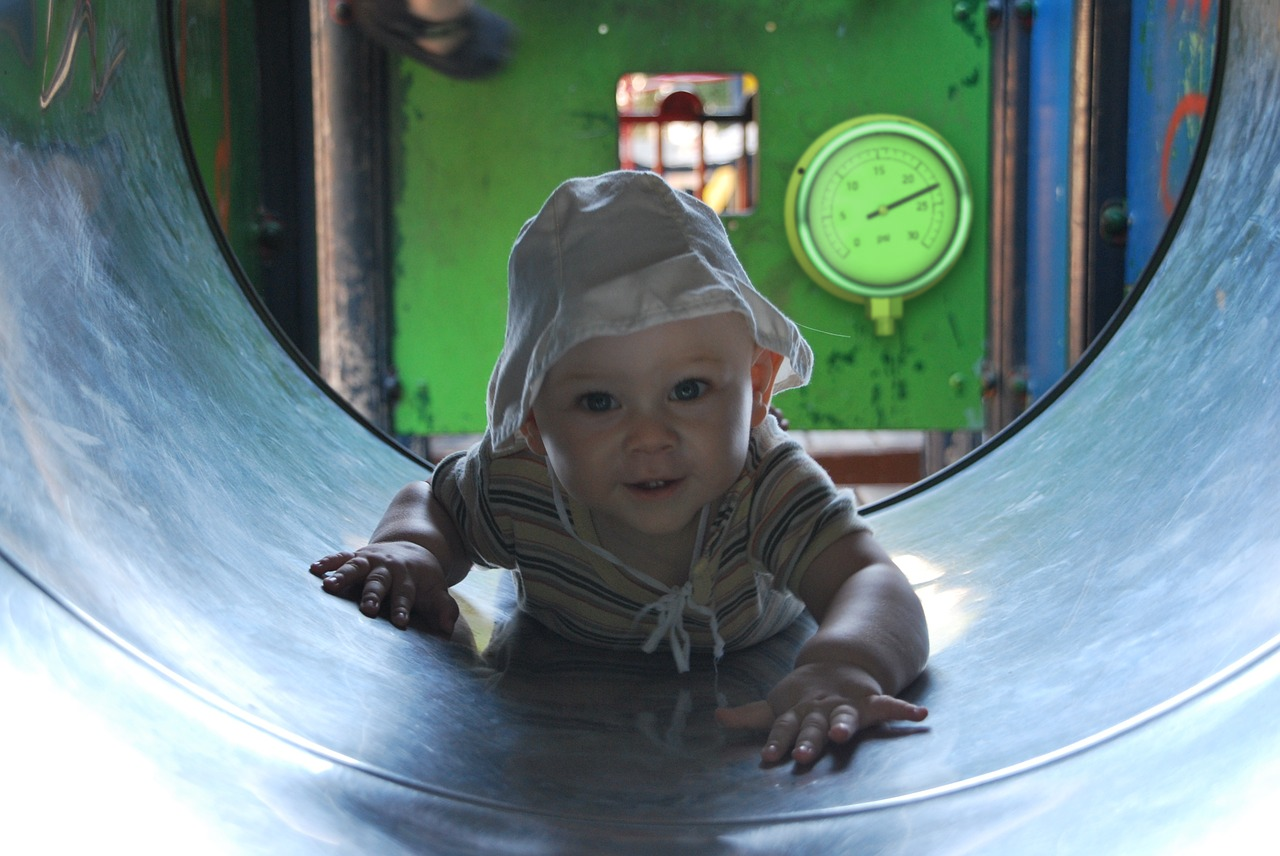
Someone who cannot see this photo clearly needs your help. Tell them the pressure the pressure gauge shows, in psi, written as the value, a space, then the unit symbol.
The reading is 23 psi
